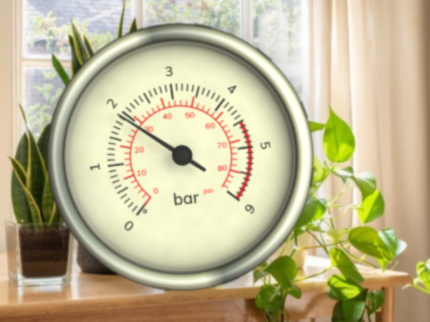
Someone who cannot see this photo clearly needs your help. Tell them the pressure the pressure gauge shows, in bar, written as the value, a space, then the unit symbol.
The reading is 1.9 bar
